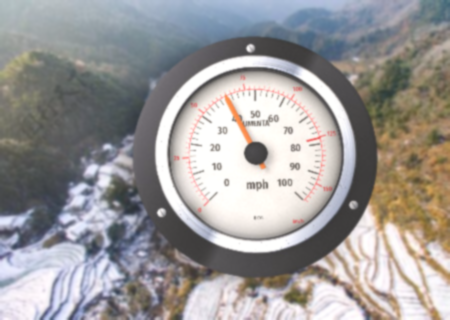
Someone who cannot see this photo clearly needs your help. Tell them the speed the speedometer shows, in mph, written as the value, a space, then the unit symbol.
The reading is 40 mph
